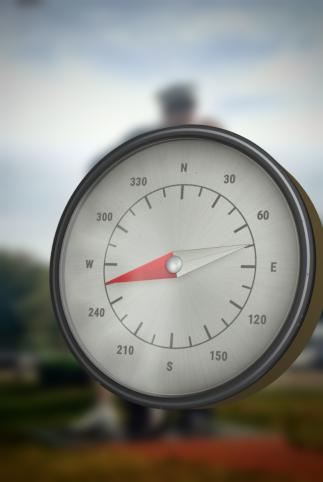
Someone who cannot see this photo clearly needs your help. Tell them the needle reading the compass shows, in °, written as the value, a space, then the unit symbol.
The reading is 255 °
